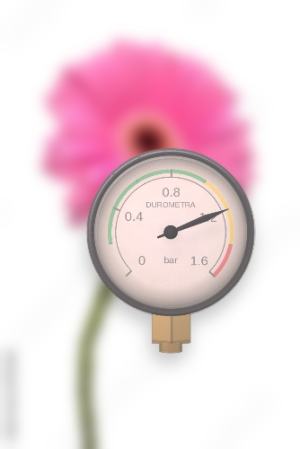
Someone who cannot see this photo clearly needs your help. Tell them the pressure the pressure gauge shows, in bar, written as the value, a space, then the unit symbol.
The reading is 1.2 bar
